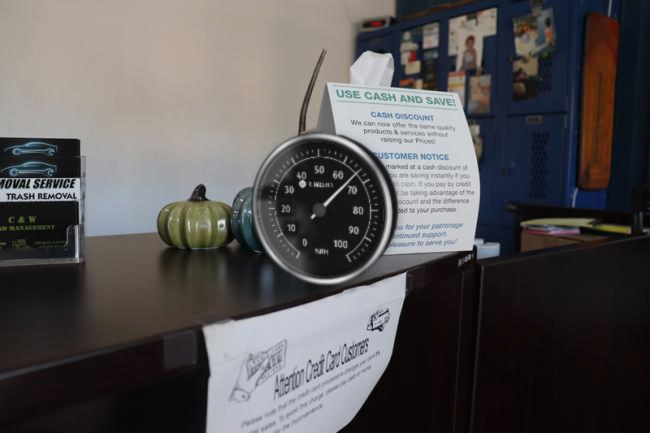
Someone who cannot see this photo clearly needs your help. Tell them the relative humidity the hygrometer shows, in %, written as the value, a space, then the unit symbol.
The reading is 66 %
